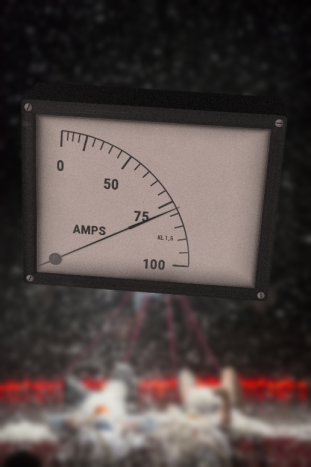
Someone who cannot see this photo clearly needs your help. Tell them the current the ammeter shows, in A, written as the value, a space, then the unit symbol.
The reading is 77.5 A
